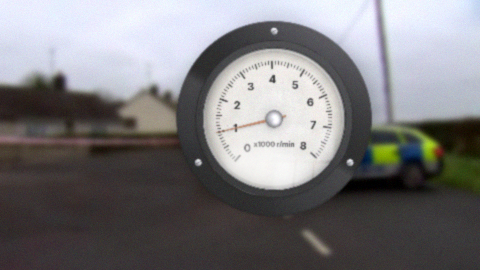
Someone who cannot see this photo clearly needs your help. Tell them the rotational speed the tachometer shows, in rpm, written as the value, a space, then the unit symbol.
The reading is 1000 rpm
